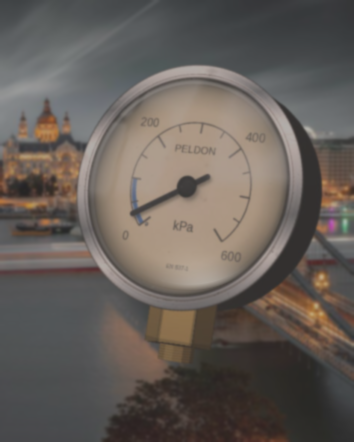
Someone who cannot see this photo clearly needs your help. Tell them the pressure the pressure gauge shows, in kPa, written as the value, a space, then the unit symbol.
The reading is 25 kPa
